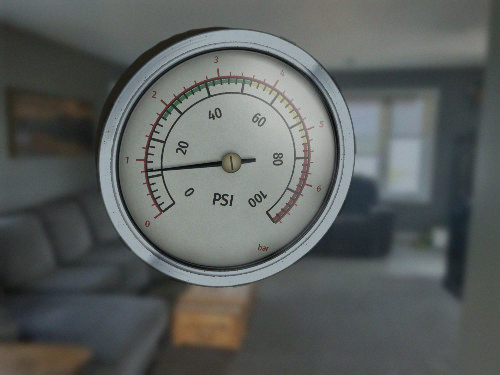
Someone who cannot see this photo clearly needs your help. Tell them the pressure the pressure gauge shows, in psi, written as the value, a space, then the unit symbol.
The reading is 12 psi
